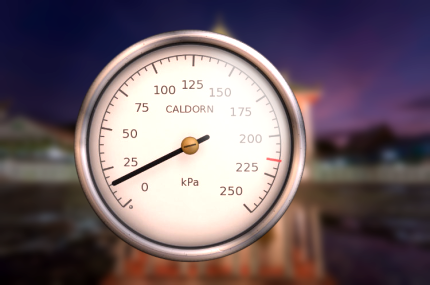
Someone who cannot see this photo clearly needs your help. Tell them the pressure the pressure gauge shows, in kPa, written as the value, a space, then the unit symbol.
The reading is 15 kPa
